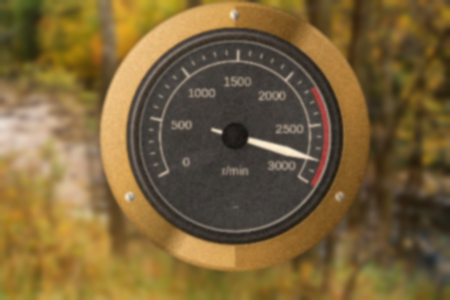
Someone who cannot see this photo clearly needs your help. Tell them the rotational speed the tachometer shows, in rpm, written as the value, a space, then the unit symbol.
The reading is 2800 rpm
